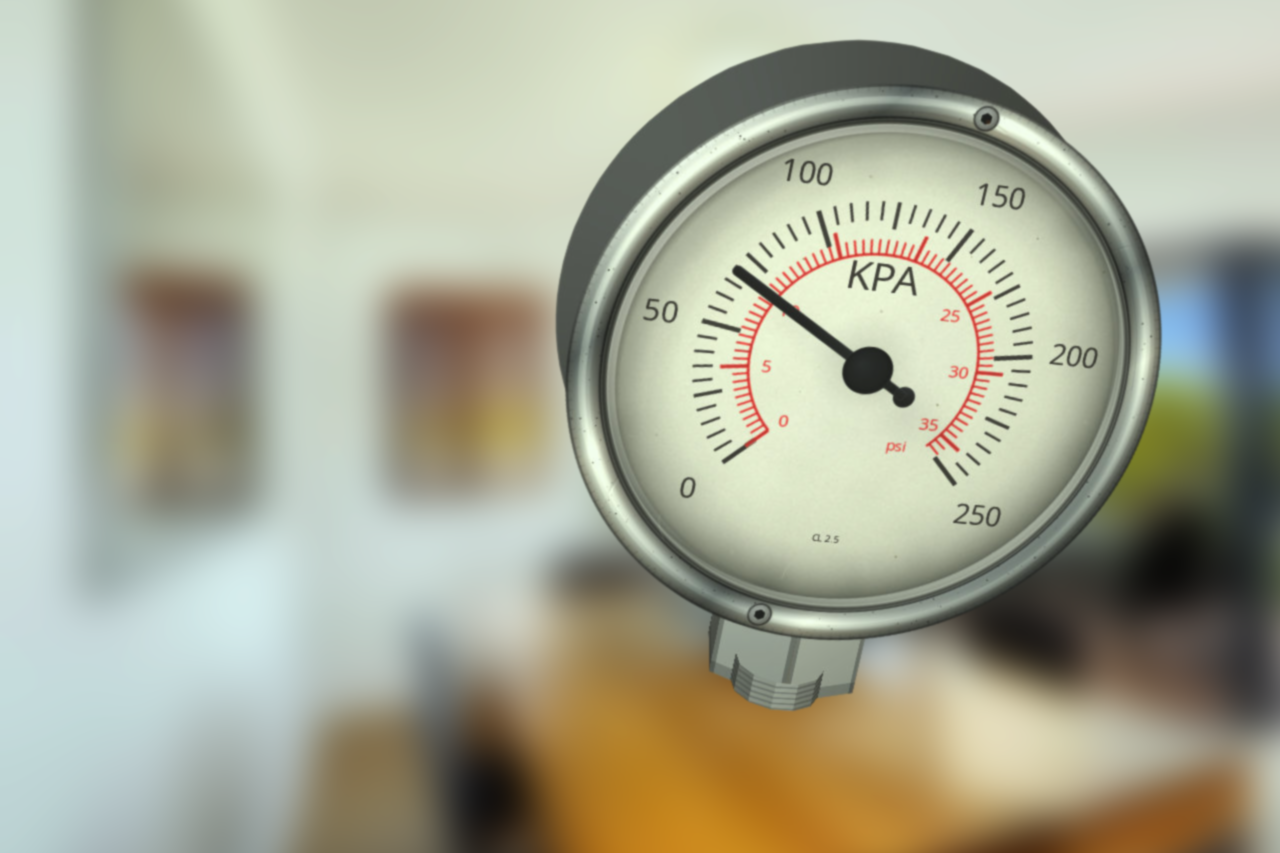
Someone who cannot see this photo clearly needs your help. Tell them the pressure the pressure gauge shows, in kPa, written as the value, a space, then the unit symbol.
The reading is 70 kPa
